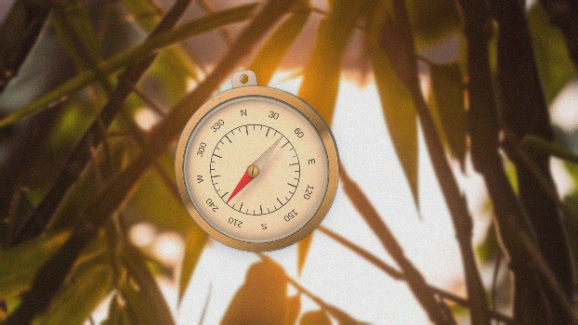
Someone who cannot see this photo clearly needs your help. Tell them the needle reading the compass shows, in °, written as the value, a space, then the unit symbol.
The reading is 230 °
